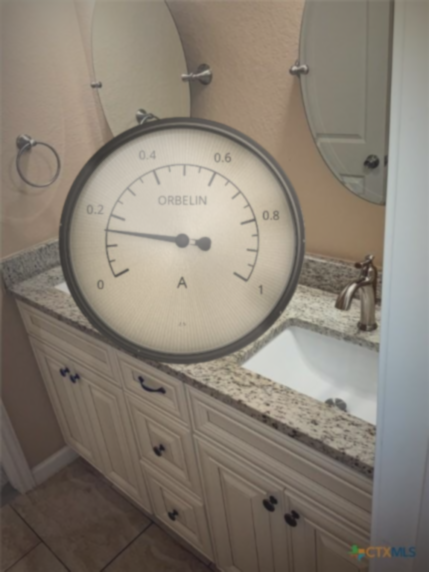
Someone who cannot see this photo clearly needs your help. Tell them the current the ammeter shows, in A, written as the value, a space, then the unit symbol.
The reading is 0.15 A
